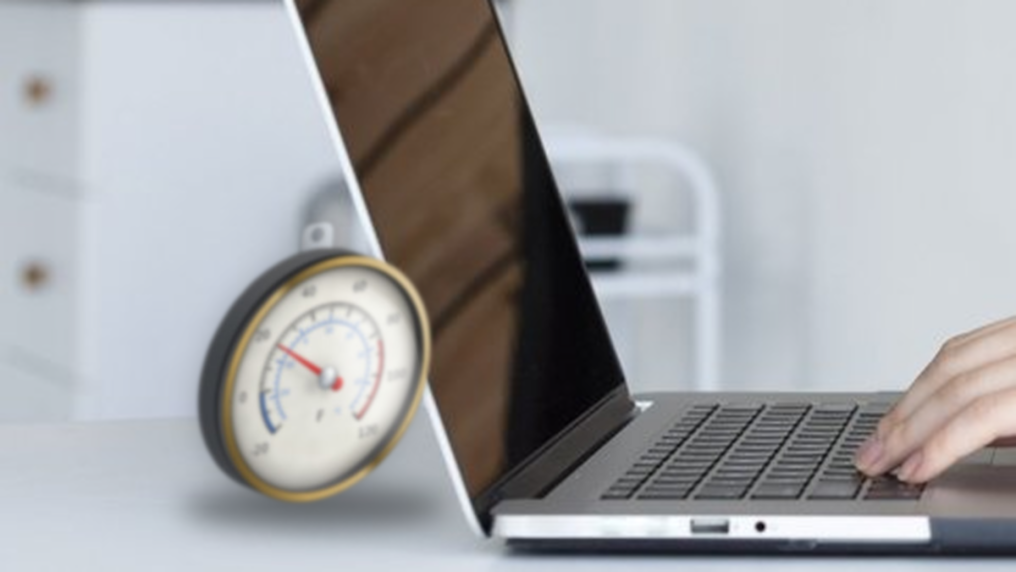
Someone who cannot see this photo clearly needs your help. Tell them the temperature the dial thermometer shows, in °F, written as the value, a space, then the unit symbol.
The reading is 20 °F
